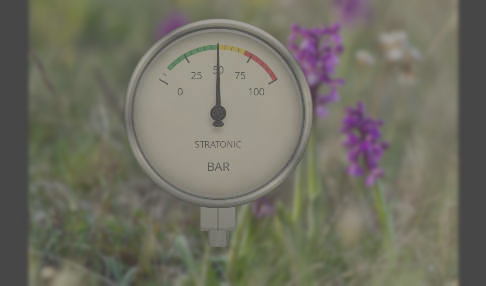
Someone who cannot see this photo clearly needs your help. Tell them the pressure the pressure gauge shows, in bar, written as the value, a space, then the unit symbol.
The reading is 50 bar
